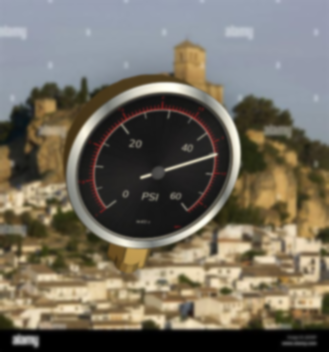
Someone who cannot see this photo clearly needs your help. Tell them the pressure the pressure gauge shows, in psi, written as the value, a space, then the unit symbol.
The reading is 45 psi
